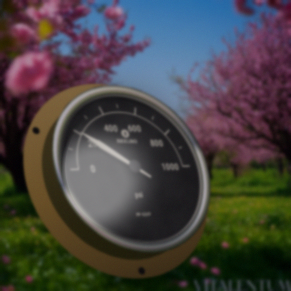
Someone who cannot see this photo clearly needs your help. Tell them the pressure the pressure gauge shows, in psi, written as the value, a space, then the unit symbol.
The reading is 200 psi
